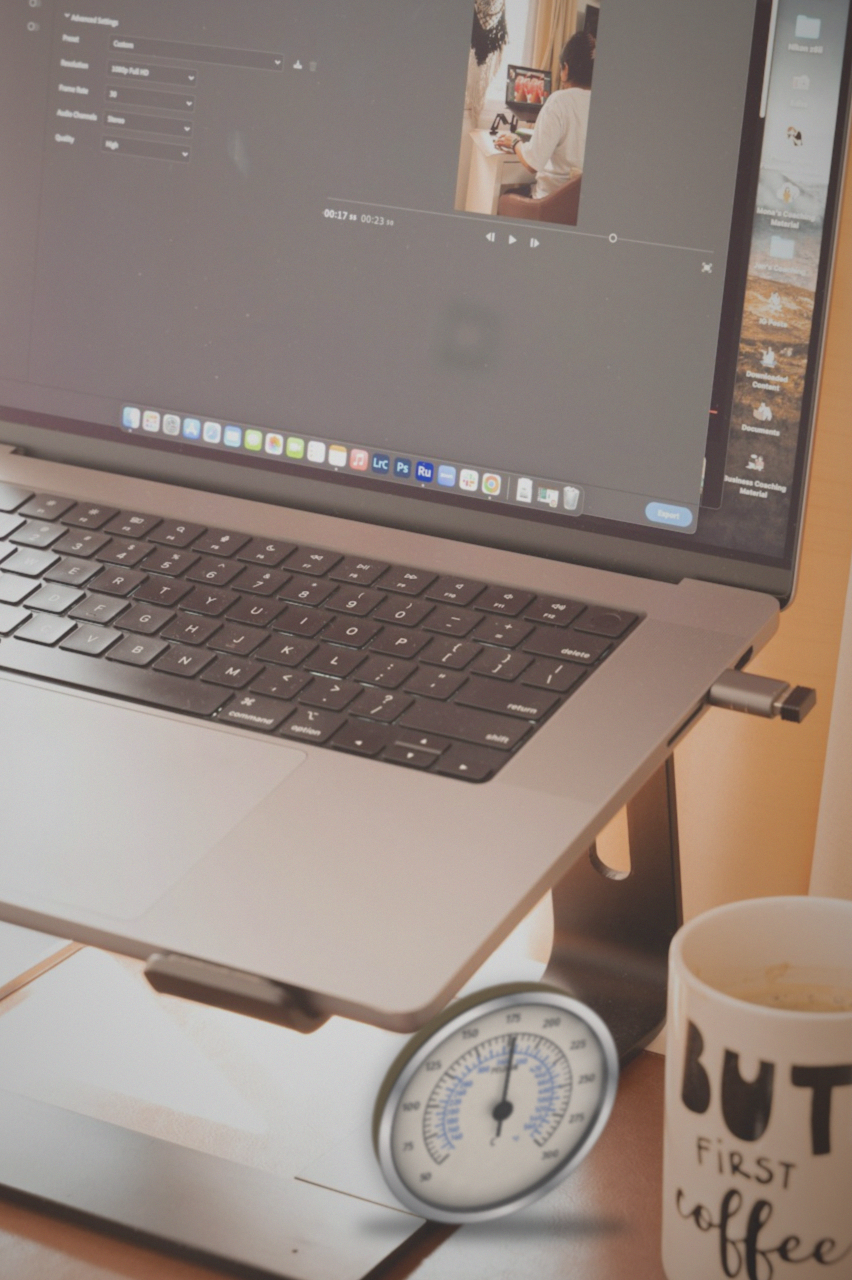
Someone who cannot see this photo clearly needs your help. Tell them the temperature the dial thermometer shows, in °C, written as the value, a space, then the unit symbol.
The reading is 175 °C
